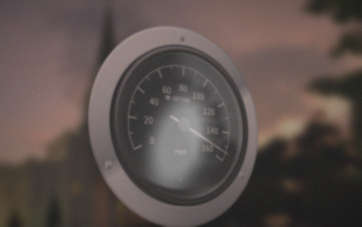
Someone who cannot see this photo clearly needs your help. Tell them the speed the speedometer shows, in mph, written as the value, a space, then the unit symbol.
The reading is 155 mph
